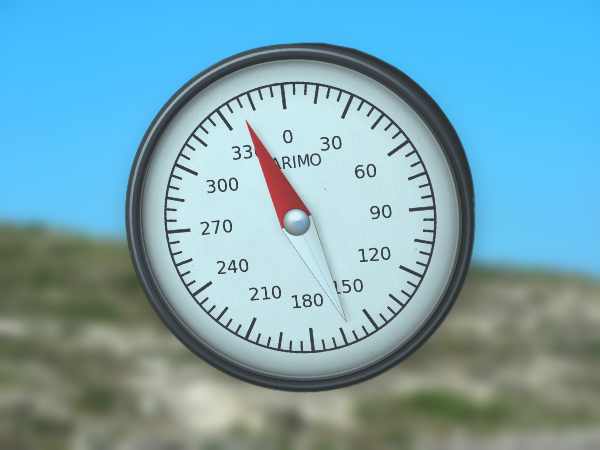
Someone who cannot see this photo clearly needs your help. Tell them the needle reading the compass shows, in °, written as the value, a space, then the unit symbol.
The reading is 340 °
